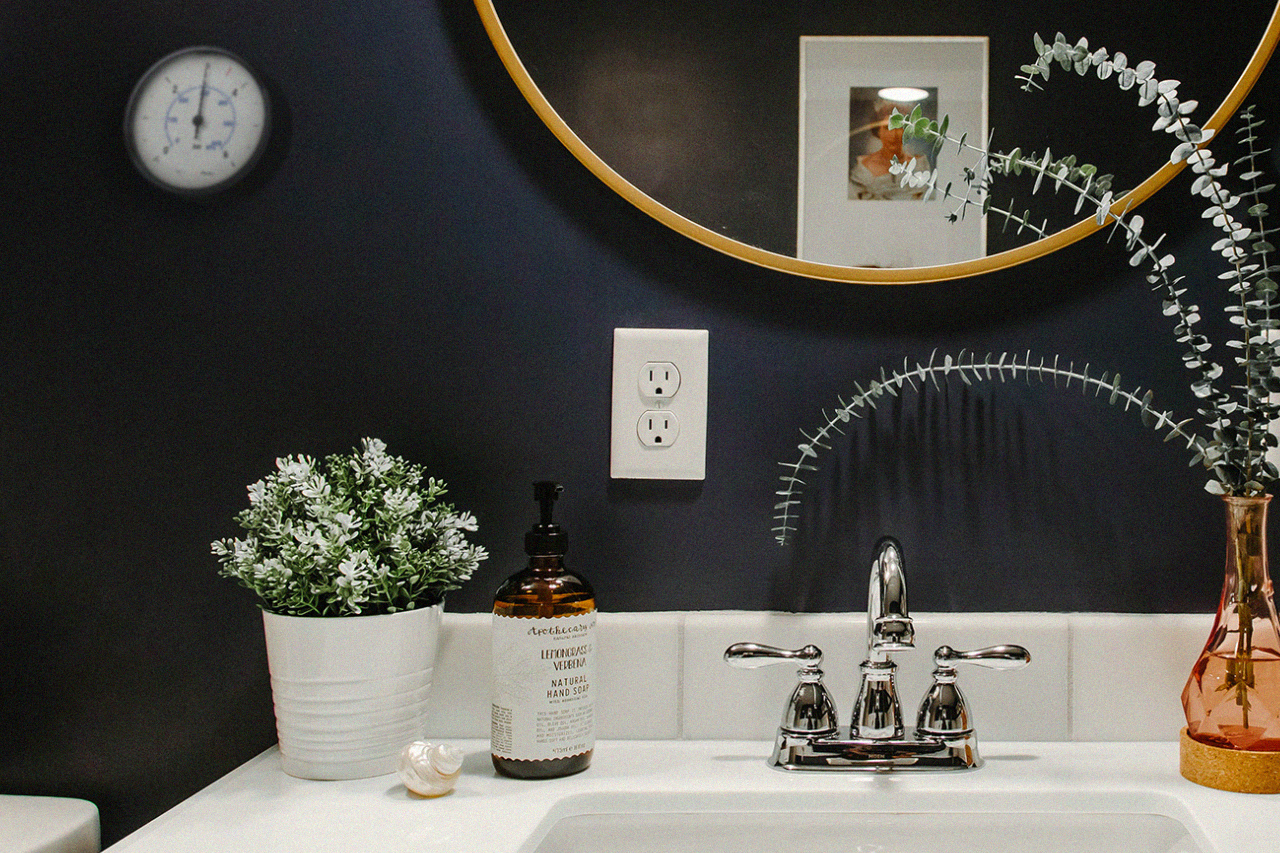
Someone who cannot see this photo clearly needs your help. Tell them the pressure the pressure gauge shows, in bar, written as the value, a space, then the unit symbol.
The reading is 3 bar
